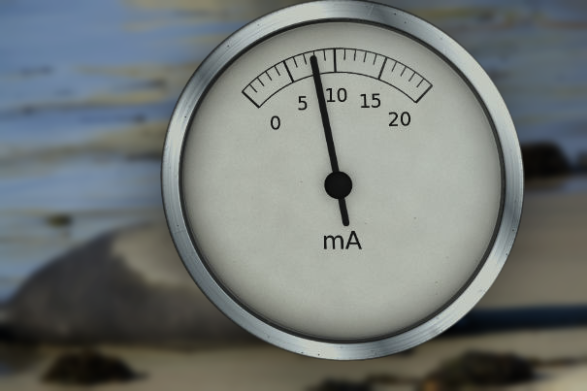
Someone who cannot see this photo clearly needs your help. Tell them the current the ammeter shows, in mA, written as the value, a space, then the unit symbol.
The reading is 8 mA
